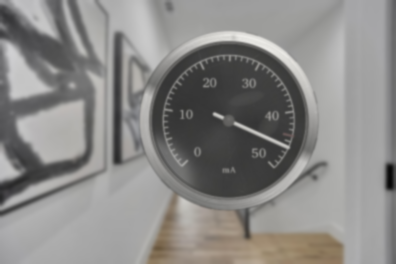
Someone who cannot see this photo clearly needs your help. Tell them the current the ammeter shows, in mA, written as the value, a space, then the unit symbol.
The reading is 46 mA
